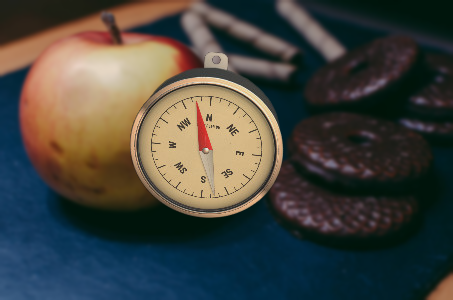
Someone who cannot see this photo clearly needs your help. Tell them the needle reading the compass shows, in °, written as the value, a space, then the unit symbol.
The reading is 345 °
